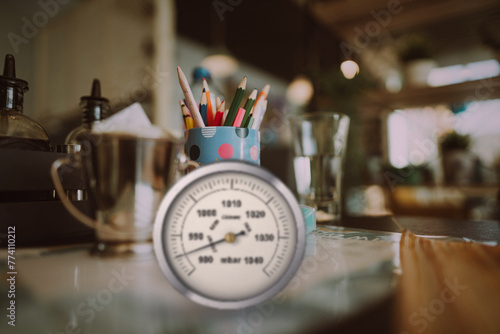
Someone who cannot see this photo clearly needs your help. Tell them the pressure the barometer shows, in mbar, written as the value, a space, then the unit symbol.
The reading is 985 mbar
